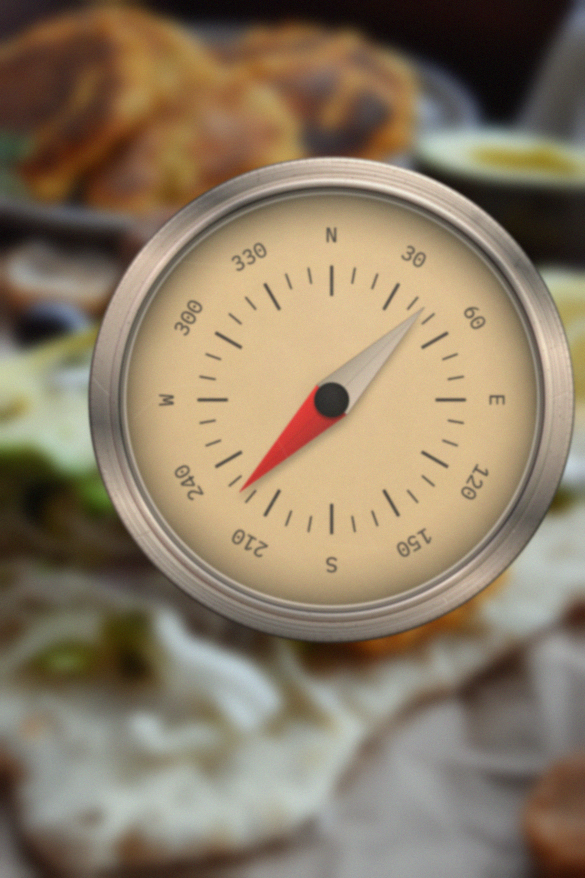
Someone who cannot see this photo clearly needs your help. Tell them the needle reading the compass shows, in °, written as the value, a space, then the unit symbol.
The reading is 225 °
